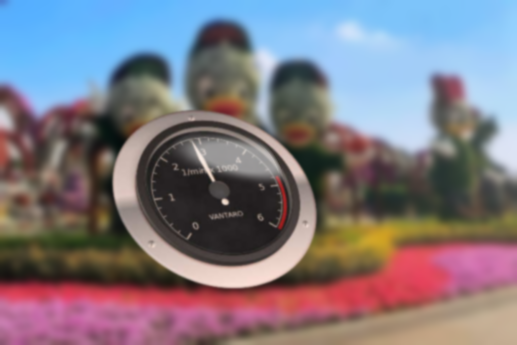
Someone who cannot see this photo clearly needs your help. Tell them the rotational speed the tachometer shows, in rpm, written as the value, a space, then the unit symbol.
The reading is 2800 rpm
